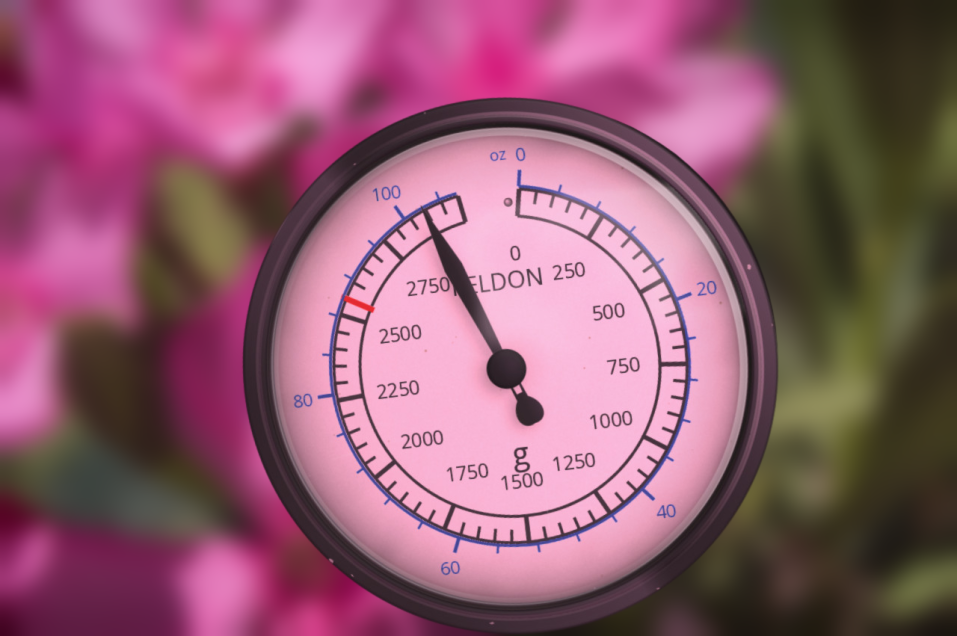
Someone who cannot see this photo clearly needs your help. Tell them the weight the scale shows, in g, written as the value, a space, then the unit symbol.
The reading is 2900 g
